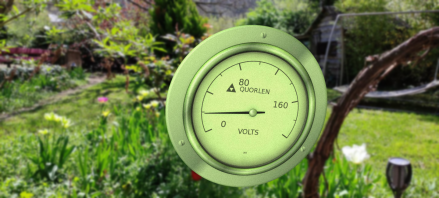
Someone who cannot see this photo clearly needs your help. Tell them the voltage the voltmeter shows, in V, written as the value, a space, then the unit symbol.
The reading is 20 V
